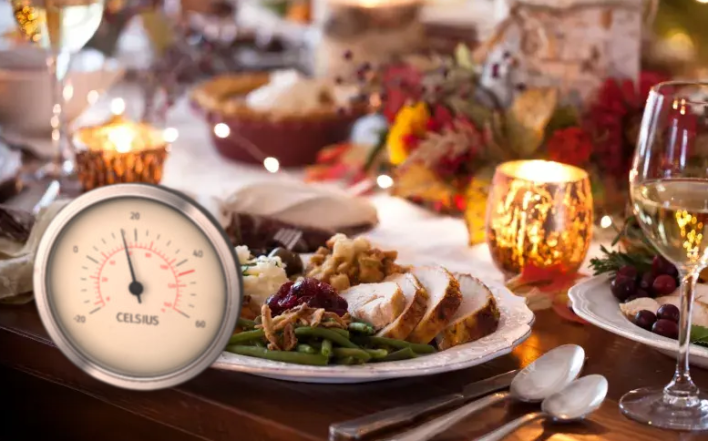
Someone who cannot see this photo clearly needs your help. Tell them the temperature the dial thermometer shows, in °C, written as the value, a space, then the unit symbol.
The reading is 16 °C
